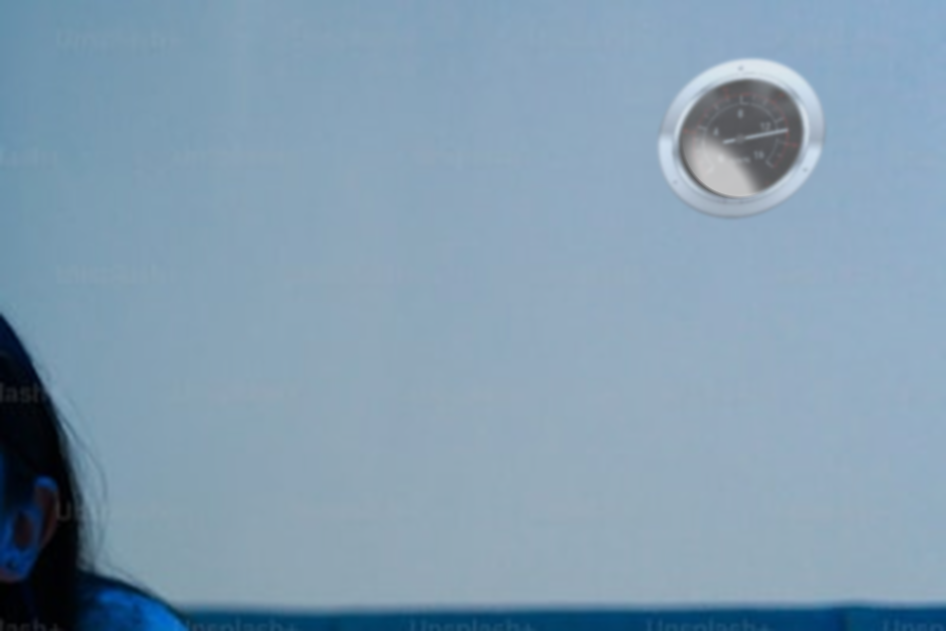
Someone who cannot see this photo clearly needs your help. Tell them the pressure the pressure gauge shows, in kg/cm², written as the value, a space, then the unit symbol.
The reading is 13 kg/cm²
